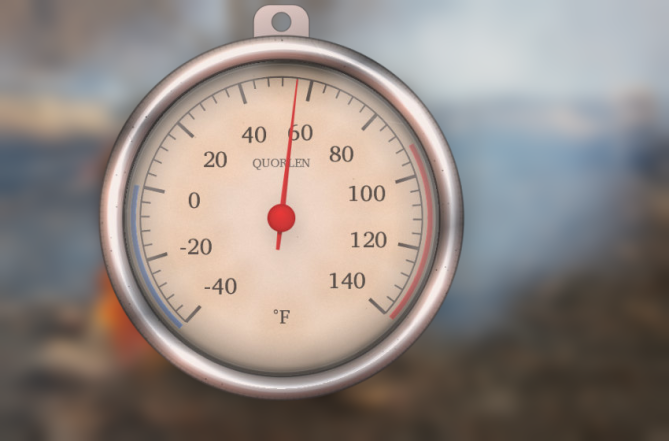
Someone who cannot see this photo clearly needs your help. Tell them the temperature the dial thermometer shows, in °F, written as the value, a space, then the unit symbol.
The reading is 56 °F
